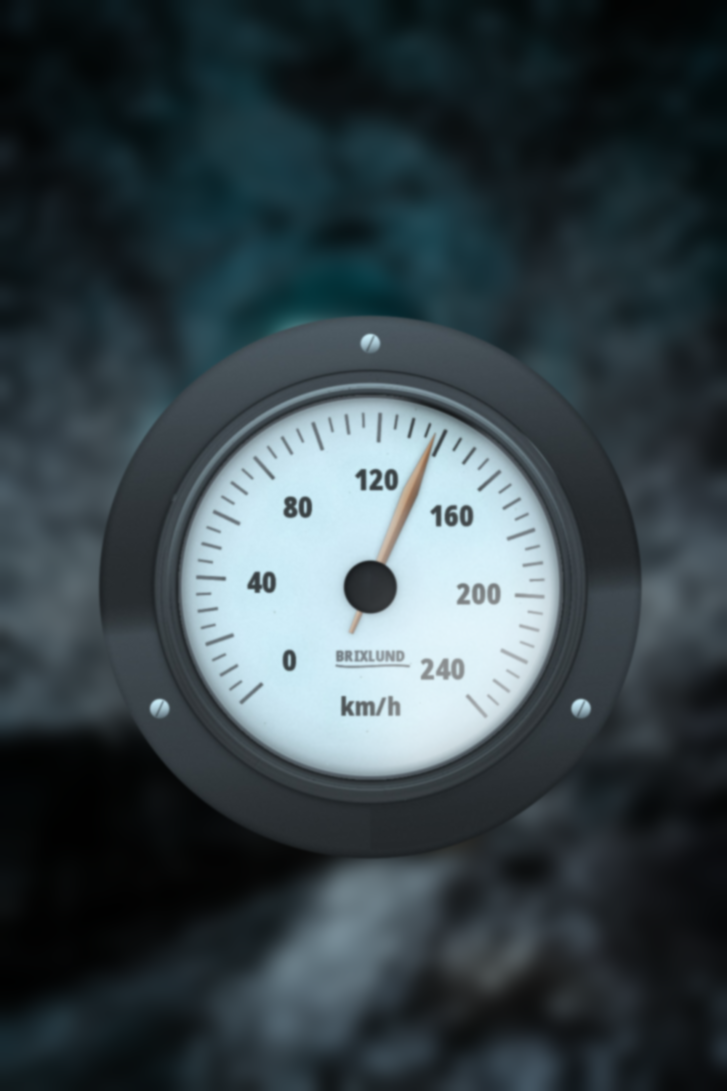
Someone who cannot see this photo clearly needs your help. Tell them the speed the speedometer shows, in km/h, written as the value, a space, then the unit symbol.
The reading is 137.5 km/h
